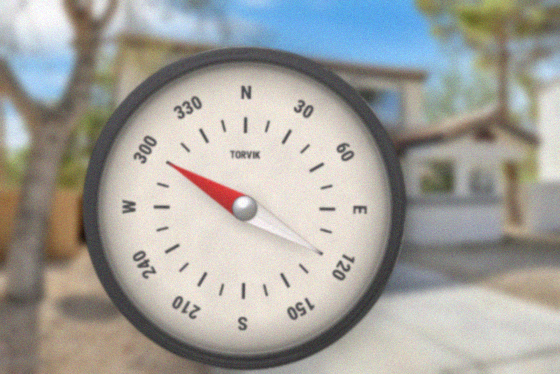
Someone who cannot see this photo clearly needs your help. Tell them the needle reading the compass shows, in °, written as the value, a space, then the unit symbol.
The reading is 300 °
